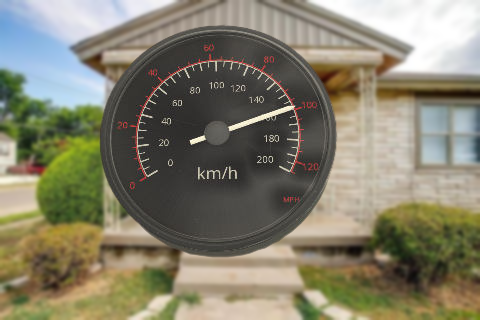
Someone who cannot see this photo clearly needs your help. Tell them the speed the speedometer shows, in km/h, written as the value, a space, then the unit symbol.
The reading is 160 km/h
